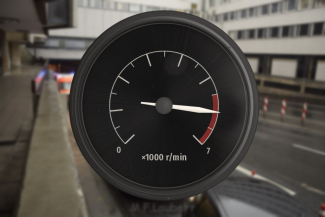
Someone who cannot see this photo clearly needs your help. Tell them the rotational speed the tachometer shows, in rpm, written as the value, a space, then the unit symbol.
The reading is 6000 rpm
